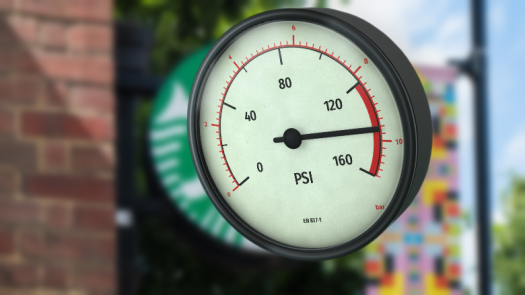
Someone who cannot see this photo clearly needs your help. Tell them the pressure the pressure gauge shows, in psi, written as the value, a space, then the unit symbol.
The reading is 140 psi
